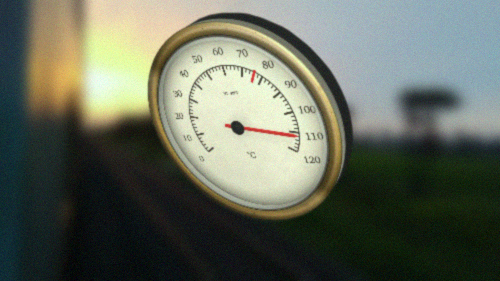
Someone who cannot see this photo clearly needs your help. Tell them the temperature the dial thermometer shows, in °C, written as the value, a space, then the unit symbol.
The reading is 110 °C
